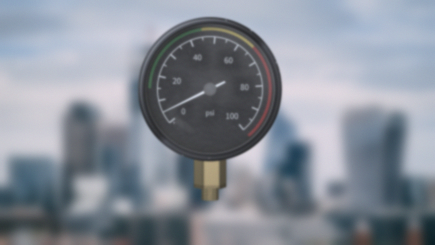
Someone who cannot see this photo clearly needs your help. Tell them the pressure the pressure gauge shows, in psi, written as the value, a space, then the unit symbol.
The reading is 5 psi
